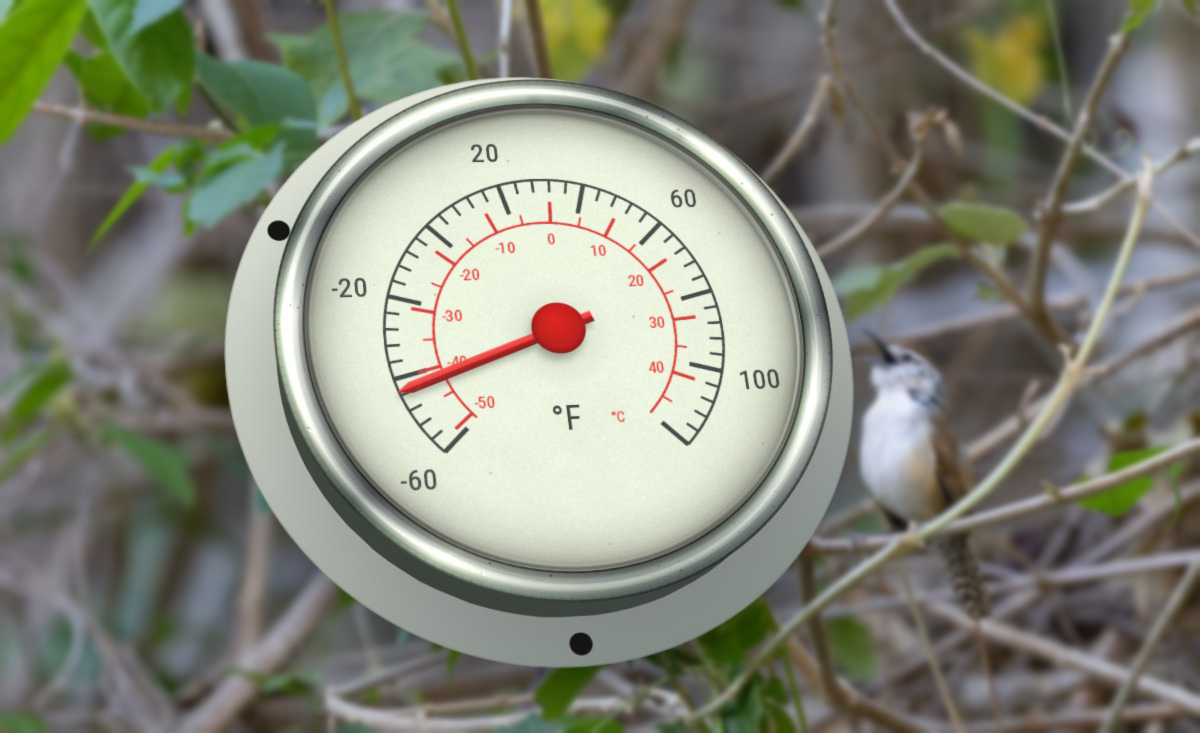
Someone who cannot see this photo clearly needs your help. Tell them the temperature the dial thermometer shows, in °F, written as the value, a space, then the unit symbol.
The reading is -44 °F
